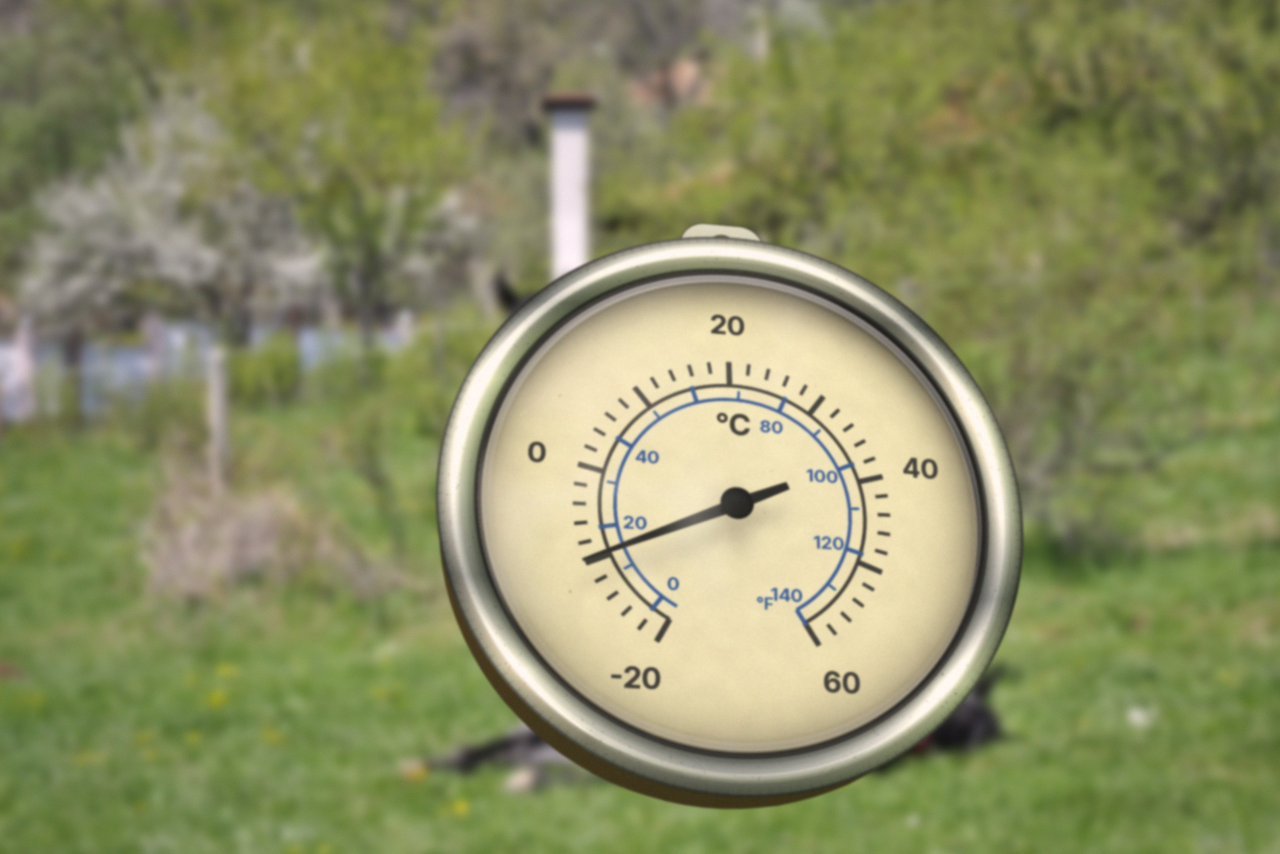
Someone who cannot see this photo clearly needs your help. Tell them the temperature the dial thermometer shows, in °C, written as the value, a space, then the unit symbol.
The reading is -10 °C
